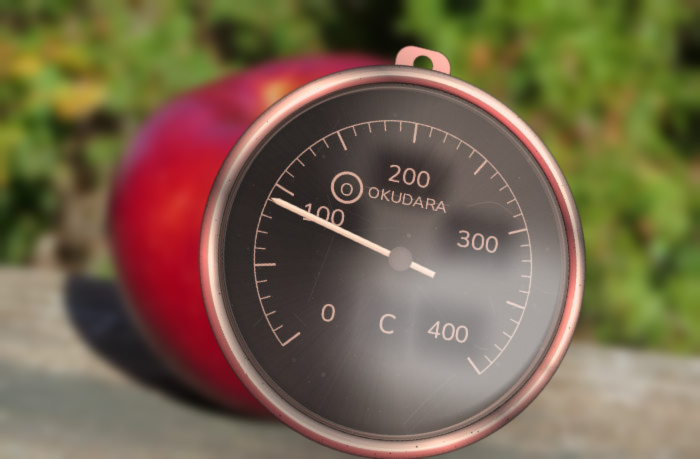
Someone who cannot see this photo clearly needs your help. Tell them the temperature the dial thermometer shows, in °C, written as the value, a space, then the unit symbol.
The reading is 90 °C
